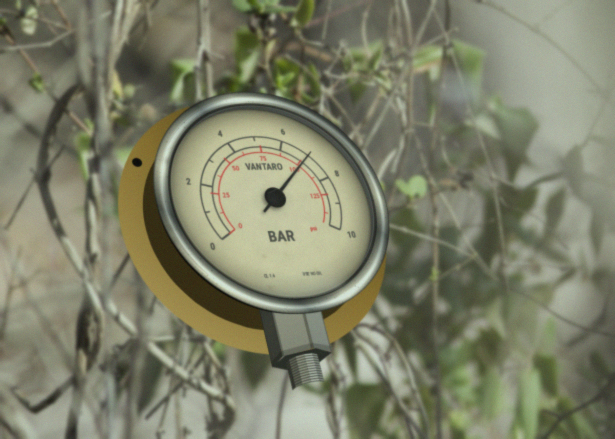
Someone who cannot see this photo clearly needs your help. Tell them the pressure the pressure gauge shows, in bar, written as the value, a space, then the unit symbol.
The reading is 7 bar
